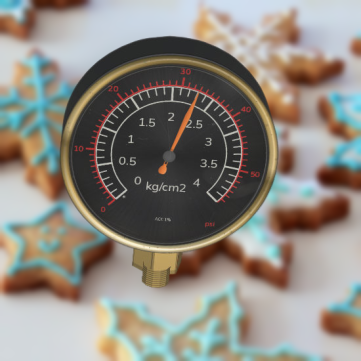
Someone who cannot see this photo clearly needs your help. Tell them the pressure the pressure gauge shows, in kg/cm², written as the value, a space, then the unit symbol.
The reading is 2.3 kg/cm²
